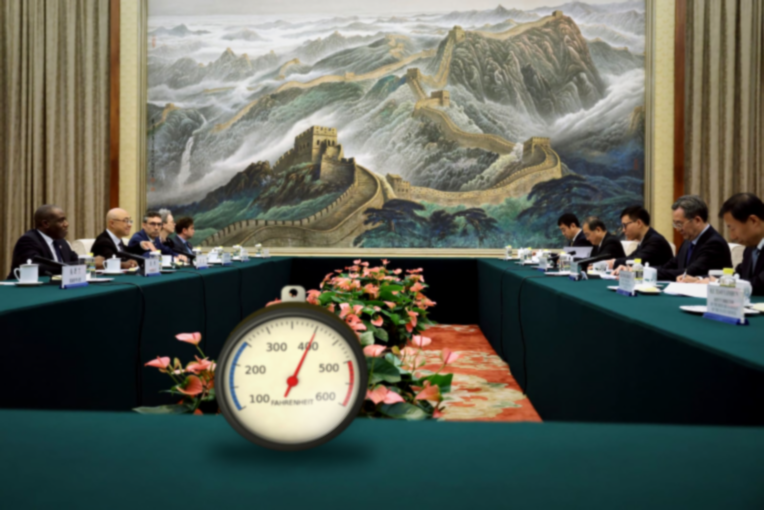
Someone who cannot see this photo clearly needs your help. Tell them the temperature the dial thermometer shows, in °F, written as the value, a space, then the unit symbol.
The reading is 400 °F
